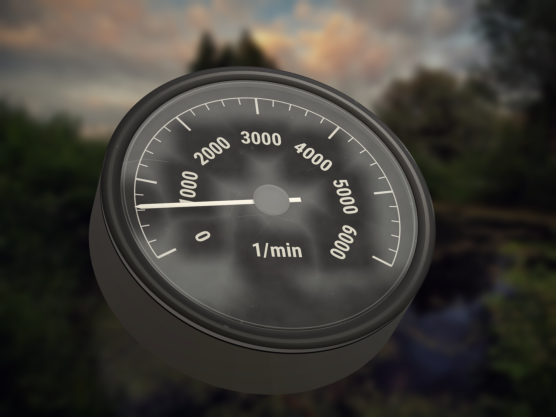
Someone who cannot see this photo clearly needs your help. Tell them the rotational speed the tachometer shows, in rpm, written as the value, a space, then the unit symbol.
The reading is 600 rpm
